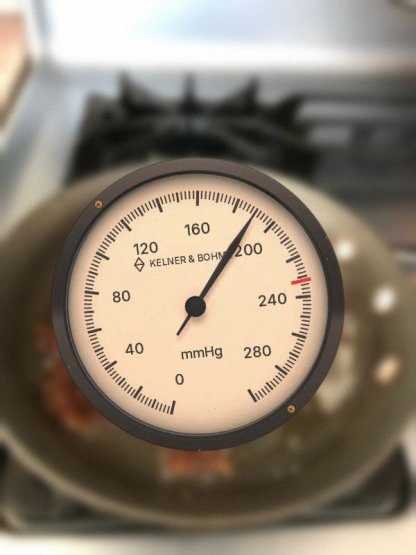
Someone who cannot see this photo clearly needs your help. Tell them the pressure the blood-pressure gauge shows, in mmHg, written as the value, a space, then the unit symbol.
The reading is 190 mmHg
